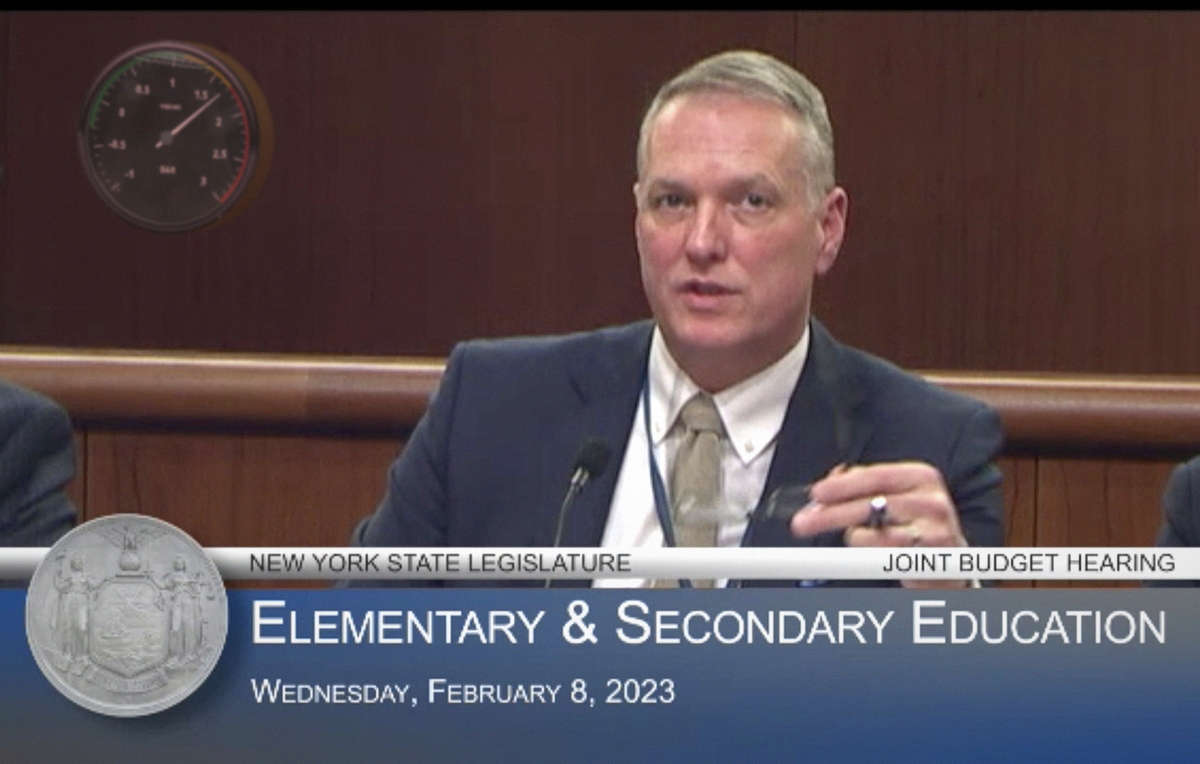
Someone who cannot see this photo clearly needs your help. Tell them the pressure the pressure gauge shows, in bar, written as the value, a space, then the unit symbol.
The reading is 1.7 bar
